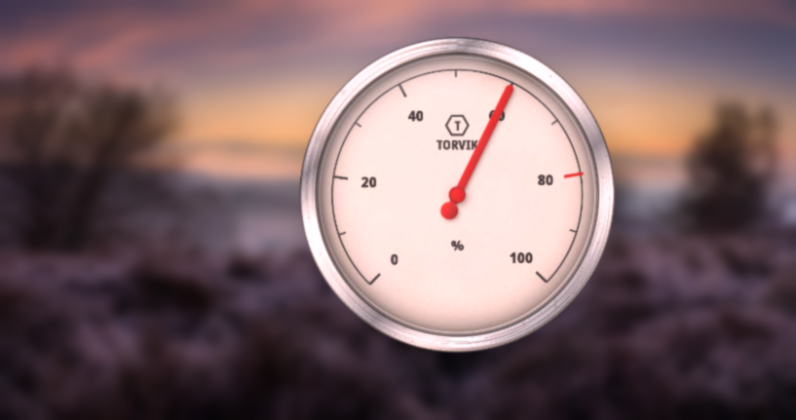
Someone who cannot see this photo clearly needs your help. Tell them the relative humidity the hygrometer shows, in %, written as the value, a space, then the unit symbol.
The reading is 60 %
